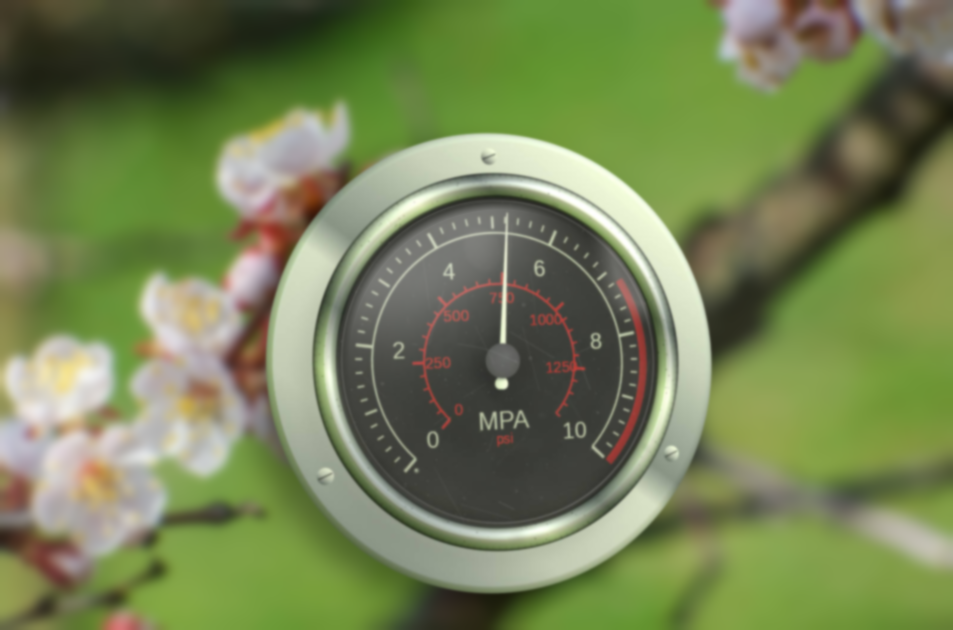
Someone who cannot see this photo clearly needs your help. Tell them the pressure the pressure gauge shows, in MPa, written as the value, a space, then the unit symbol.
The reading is 5.2 MPa
